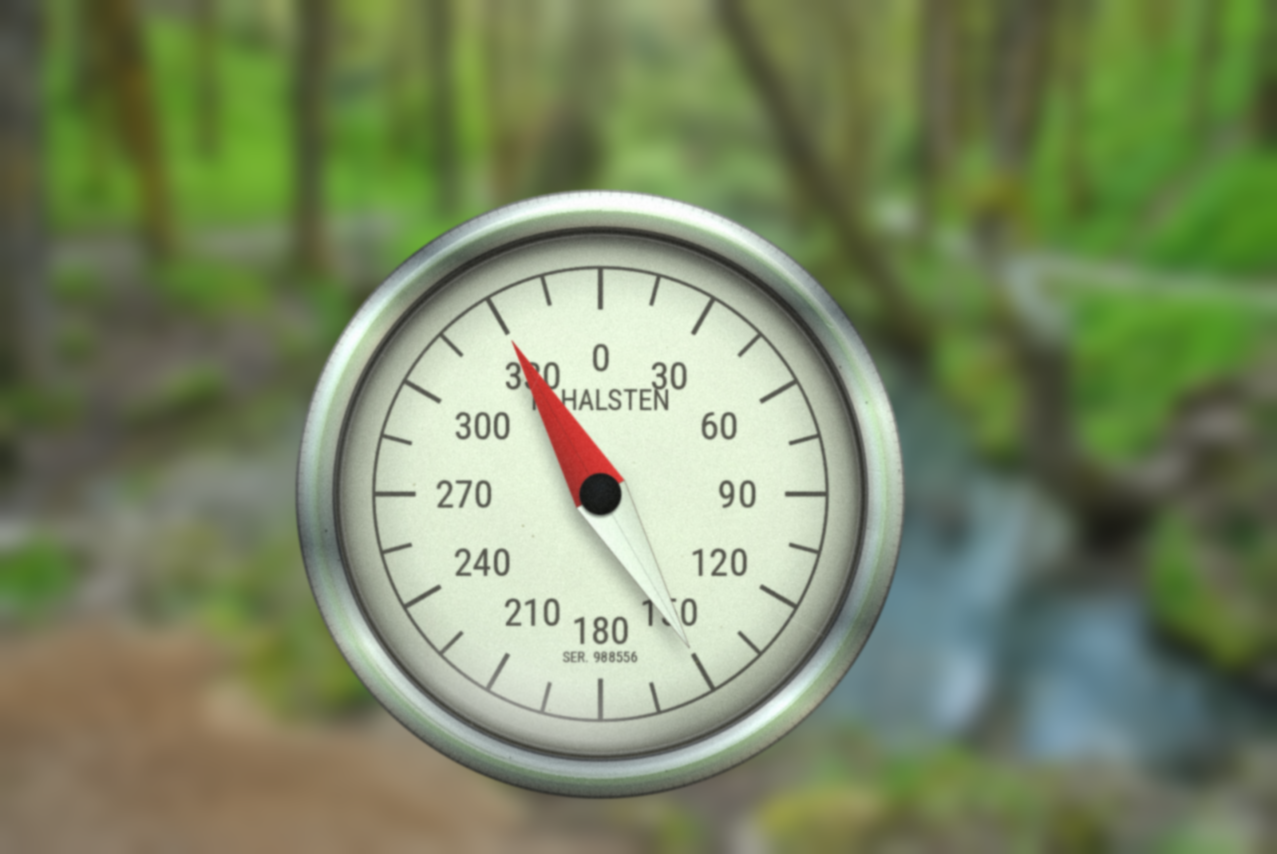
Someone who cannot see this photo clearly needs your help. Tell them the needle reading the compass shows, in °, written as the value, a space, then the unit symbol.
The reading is 330 °
